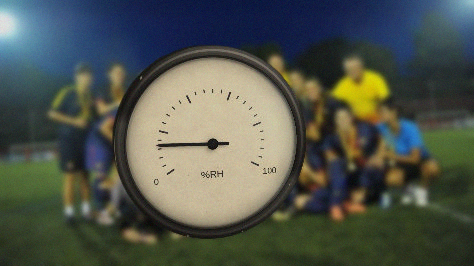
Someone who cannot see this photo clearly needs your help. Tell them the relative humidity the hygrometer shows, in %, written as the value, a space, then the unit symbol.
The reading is 14 %
